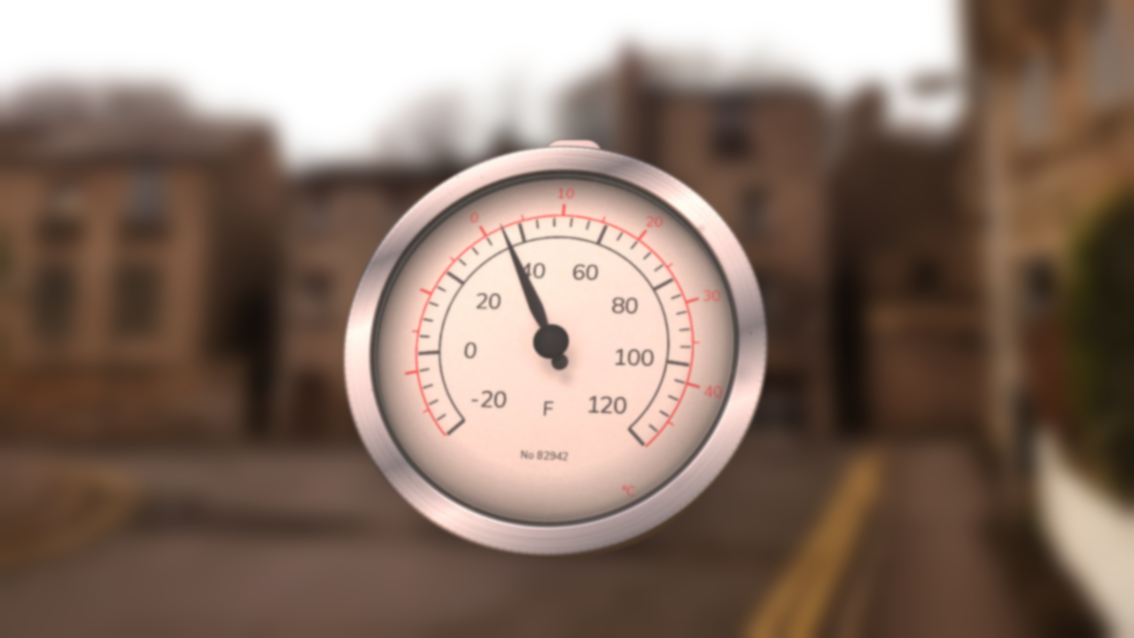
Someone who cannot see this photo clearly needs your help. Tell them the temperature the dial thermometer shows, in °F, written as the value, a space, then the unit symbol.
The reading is 36 °F
